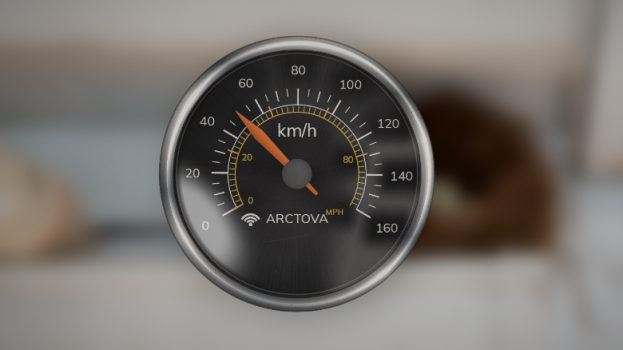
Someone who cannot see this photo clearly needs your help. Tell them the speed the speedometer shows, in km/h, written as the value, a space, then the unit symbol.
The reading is 50 km/h
